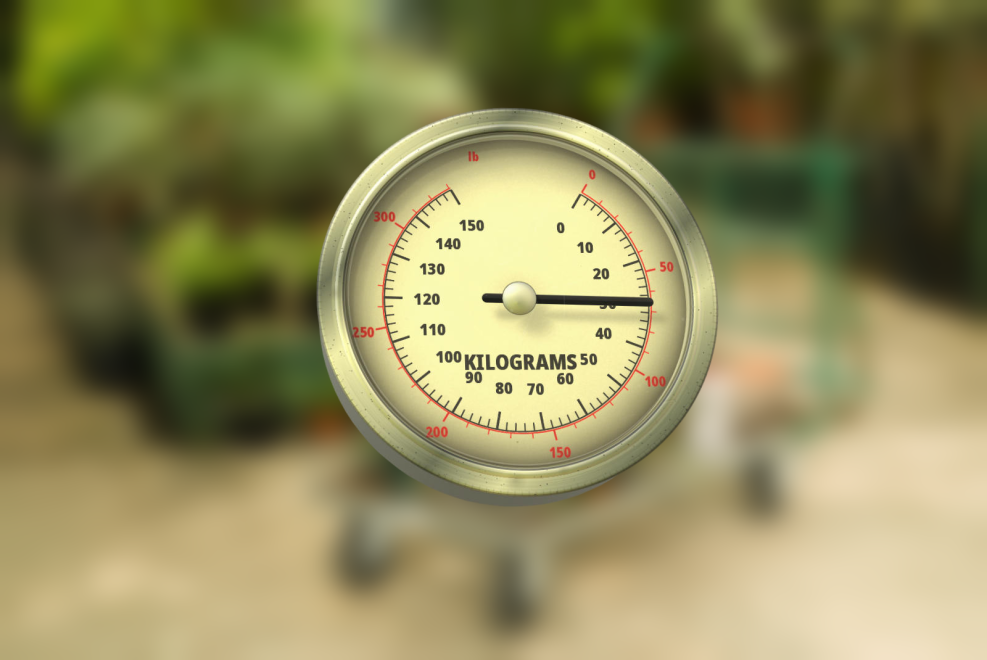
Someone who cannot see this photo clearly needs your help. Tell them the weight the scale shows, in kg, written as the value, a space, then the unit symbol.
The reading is 30 kg
